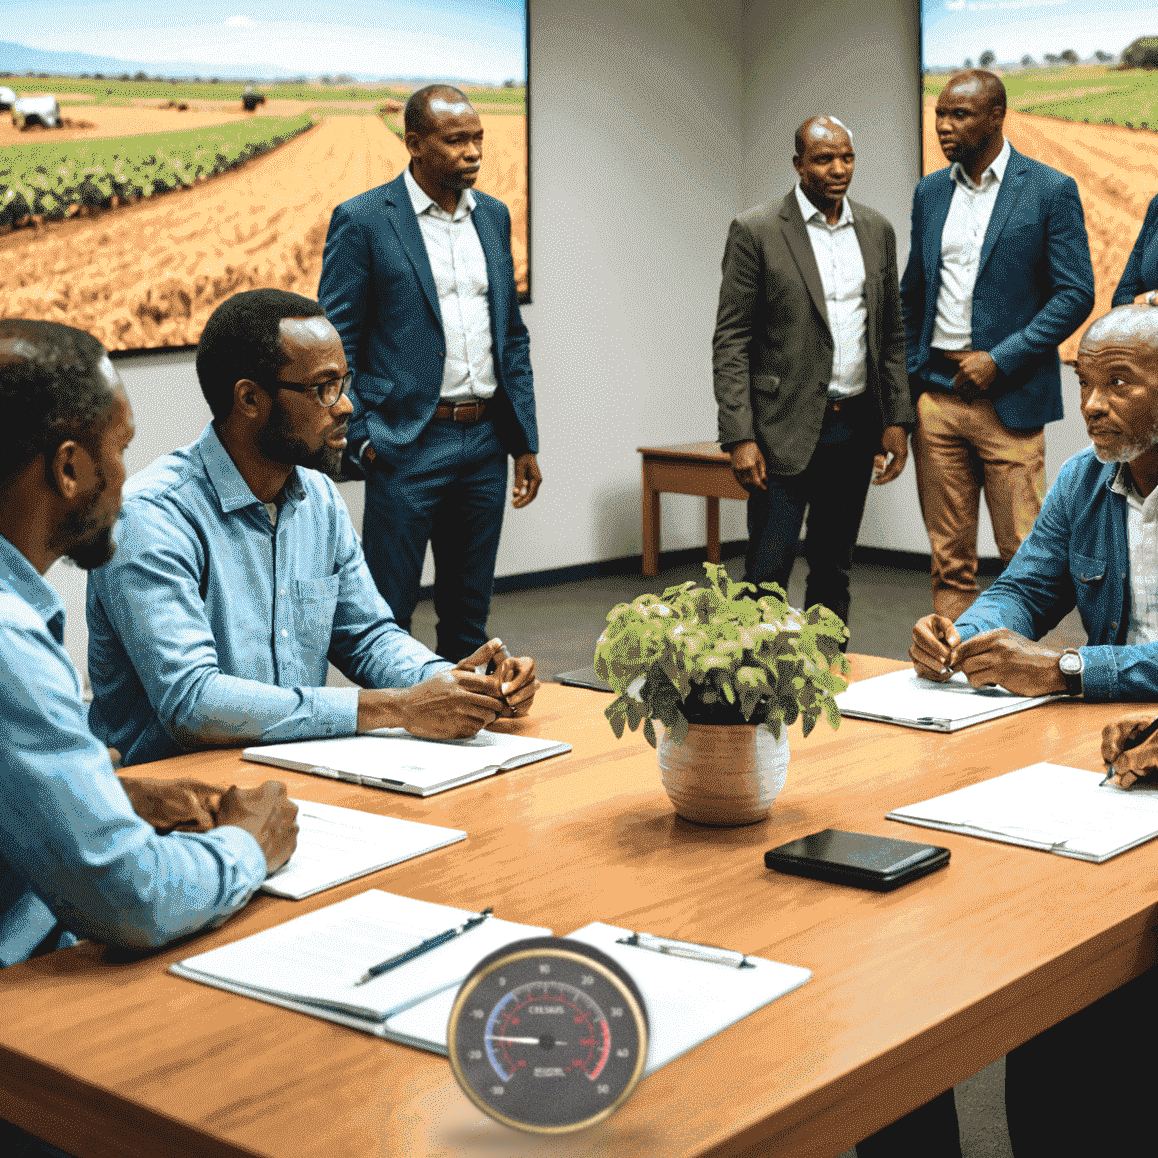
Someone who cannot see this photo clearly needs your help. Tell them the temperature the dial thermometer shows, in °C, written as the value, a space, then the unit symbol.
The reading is -15 °C
